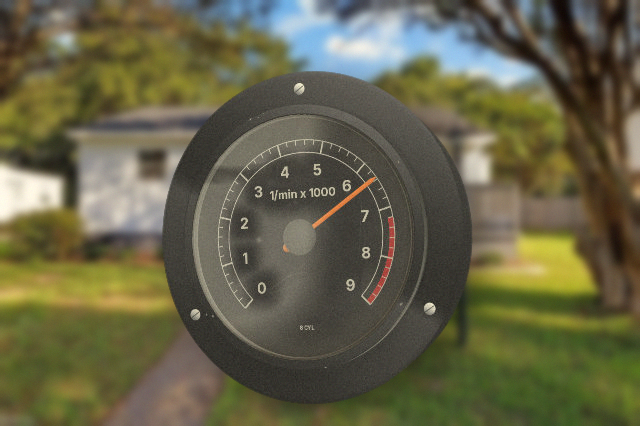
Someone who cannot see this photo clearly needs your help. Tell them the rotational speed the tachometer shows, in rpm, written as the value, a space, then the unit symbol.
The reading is 6400 rpm
